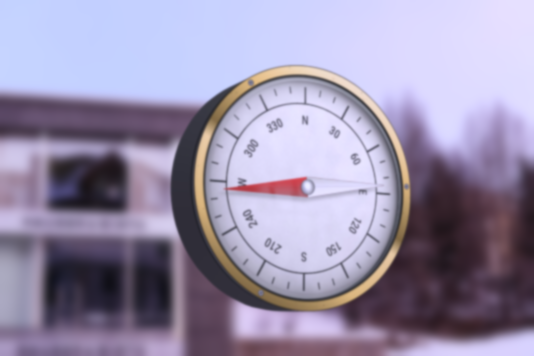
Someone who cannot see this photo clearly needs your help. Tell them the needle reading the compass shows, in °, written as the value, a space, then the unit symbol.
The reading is 265 °
